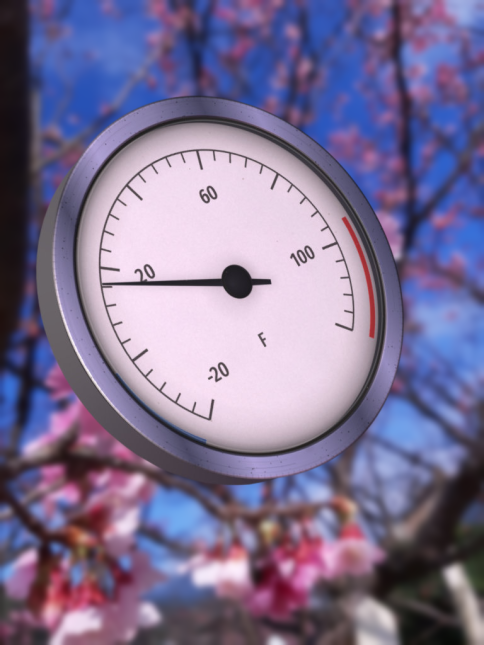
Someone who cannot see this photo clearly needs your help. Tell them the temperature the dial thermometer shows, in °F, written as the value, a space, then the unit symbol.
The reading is 16 °F
